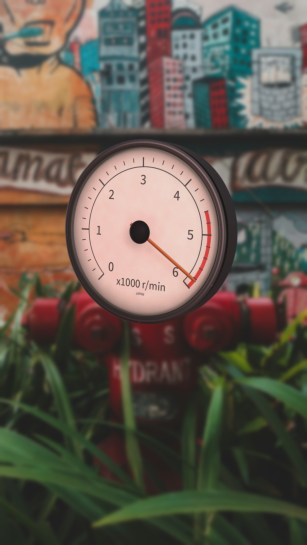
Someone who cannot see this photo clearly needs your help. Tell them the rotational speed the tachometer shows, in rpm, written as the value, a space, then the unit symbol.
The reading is 5800 rpm
